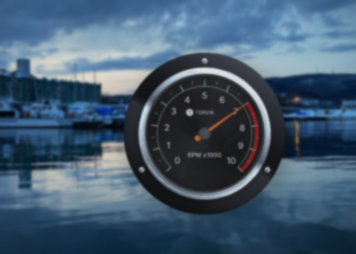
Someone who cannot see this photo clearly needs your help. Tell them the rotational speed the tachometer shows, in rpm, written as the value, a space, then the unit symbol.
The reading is 7000 rpm
